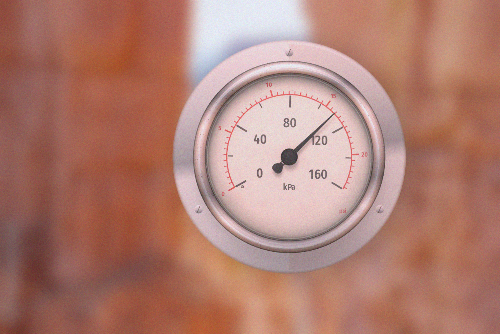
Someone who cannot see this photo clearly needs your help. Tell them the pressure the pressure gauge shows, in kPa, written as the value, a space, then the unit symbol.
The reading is 110 kPa
